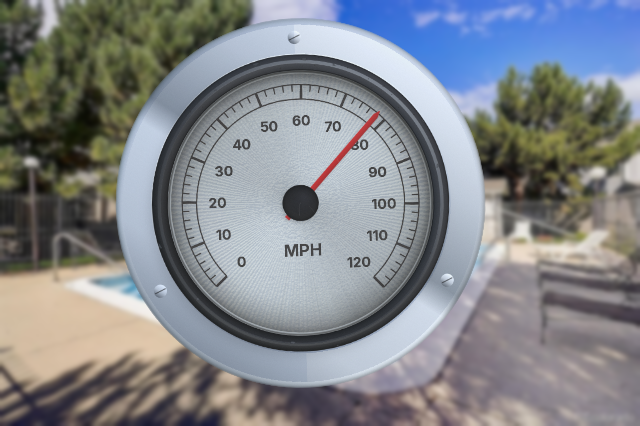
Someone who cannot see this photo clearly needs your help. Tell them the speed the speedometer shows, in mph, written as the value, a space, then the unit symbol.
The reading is 78 mph
